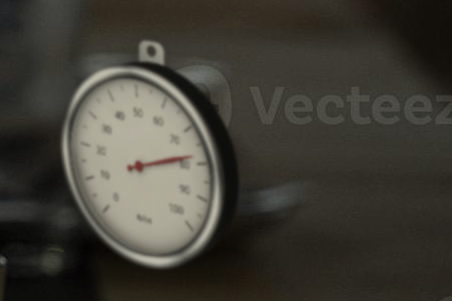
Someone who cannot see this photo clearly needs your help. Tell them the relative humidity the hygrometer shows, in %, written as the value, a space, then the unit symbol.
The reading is 77.5 %
